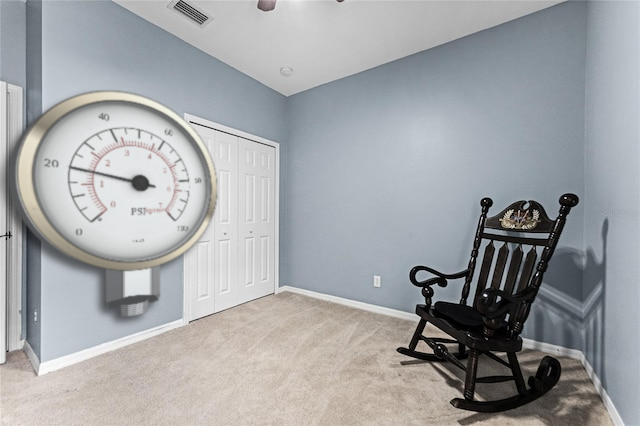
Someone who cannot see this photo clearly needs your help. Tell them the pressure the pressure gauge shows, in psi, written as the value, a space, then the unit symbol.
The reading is 20 psi
